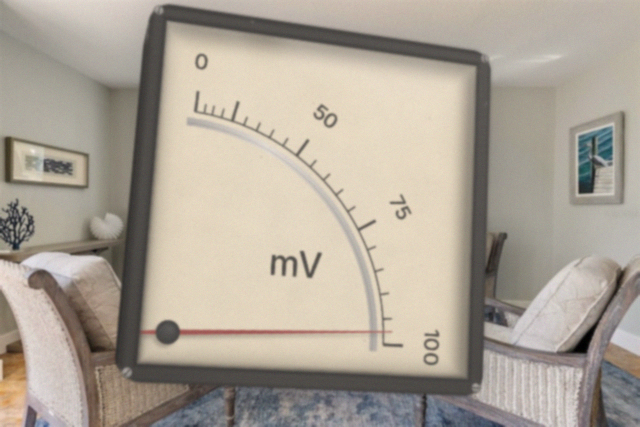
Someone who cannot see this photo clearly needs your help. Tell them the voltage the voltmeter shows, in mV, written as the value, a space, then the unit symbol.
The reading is 97.5 mV
